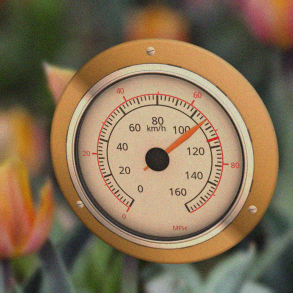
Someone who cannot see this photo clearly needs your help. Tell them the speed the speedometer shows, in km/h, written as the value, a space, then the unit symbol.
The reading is 106 km/h
